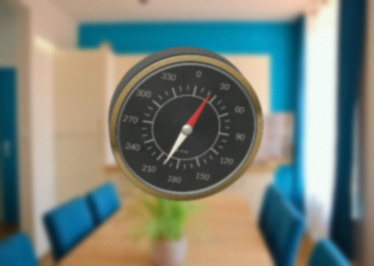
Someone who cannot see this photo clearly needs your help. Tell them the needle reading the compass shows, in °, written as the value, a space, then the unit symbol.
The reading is 20 °
